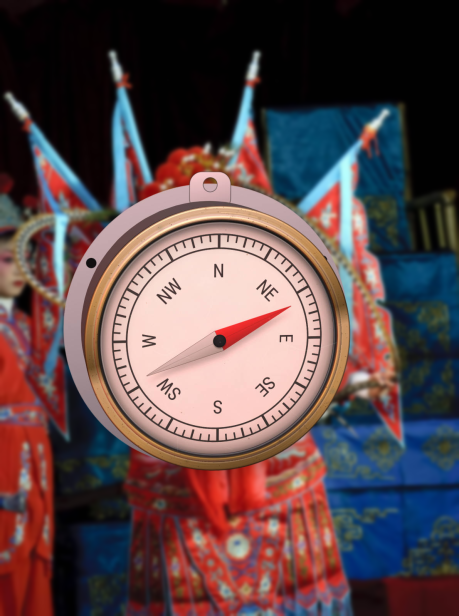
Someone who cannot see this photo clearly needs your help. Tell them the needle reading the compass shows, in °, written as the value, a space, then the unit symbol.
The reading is 65 °
